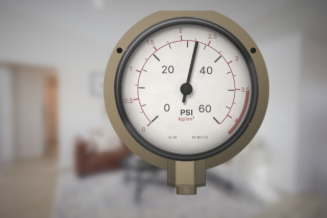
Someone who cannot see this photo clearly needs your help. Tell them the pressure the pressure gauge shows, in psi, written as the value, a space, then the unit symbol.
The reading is 32.5 psi
